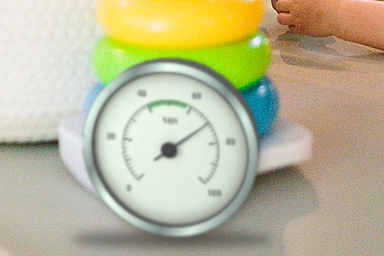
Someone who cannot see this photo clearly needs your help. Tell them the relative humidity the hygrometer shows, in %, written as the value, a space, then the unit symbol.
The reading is 70 %
